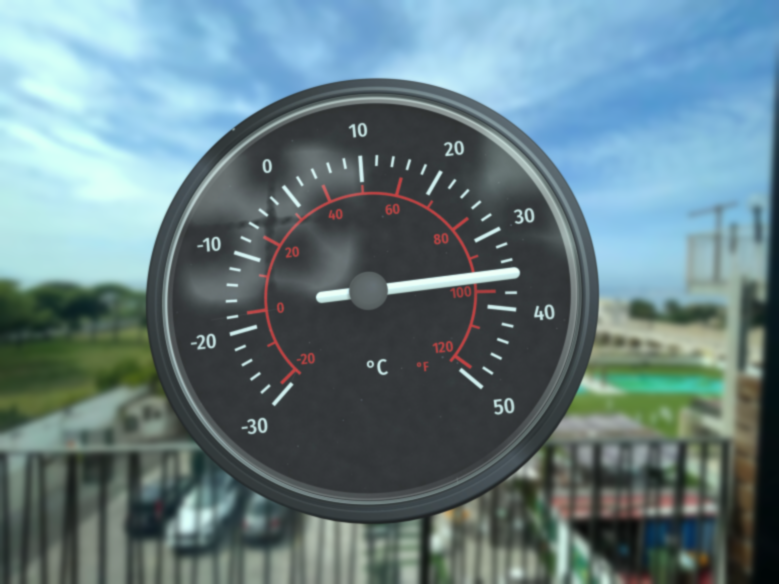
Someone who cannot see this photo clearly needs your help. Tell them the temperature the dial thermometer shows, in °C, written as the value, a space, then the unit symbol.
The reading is 36 °C
